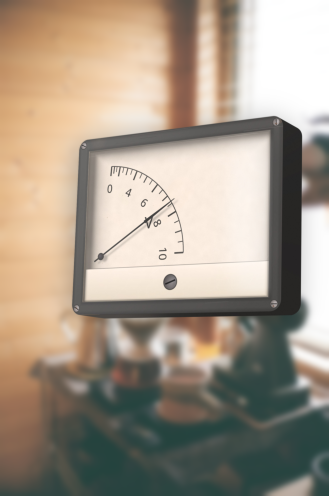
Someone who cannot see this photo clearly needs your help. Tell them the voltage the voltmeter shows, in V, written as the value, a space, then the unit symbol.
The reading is 7.5 V
